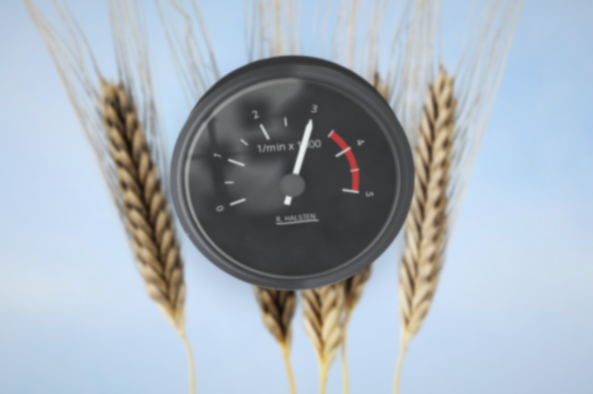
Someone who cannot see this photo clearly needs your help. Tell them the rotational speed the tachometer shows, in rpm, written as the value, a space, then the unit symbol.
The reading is 3000 rpm
